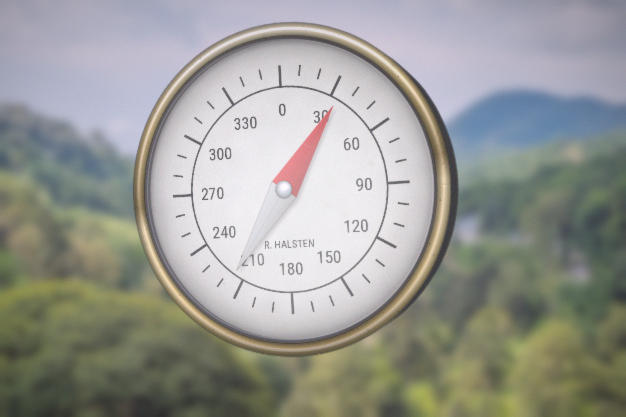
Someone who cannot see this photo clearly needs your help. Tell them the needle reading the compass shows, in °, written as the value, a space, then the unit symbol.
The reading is 35 °
